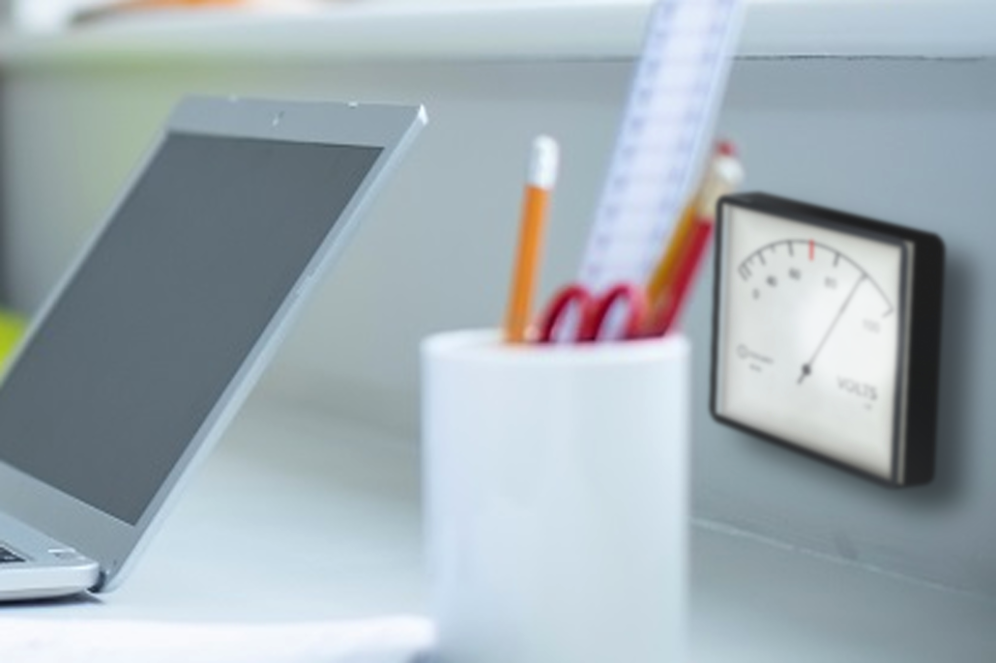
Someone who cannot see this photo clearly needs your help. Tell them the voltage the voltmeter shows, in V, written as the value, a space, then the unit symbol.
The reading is 90 V
